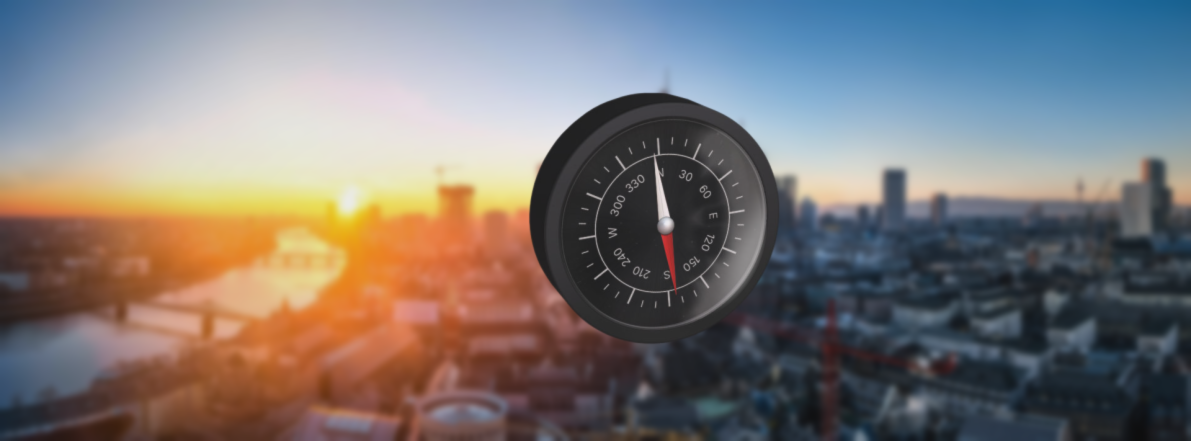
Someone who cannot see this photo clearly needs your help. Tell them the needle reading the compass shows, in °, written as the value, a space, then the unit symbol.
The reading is 175 °
